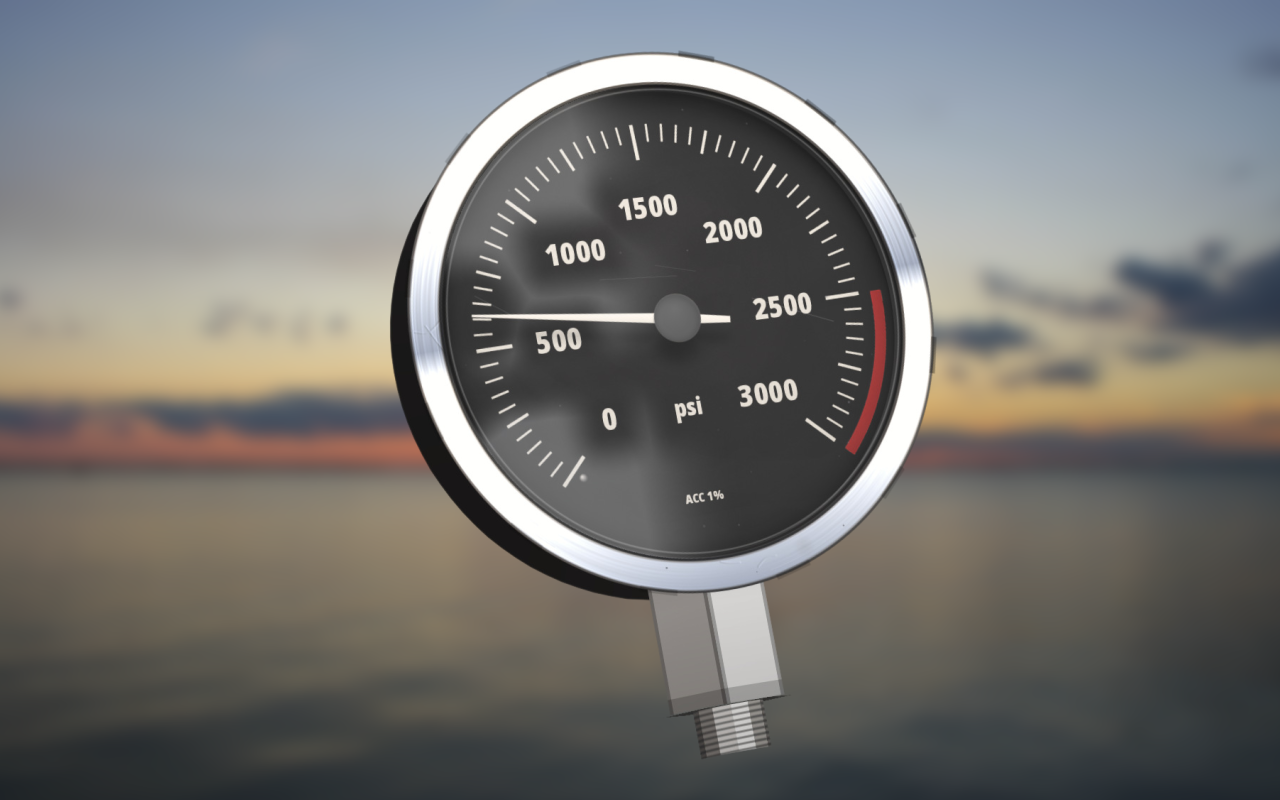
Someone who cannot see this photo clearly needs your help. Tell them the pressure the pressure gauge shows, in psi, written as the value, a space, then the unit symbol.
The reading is 600 psi
